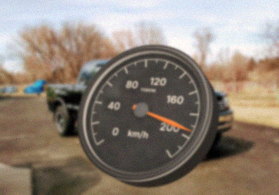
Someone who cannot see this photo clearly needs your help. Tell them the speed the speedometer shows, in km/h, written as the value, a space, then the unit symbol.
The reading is 195 km/h
